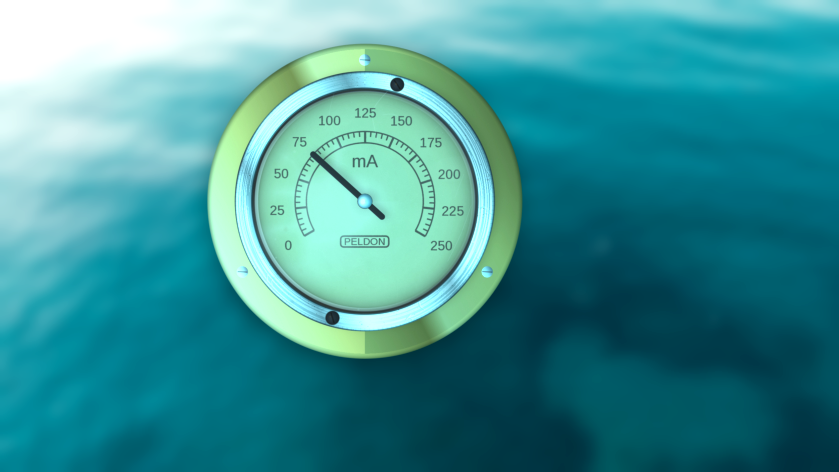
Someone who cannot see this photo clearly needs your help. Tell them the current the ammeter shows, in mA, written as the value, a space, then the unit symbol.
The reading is 75 mA
